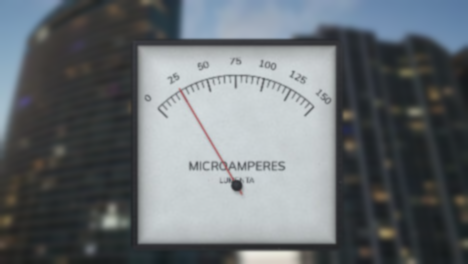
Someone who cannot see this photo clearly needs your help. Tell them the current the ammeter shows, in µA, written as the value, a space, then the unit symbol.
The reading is 25 µA
